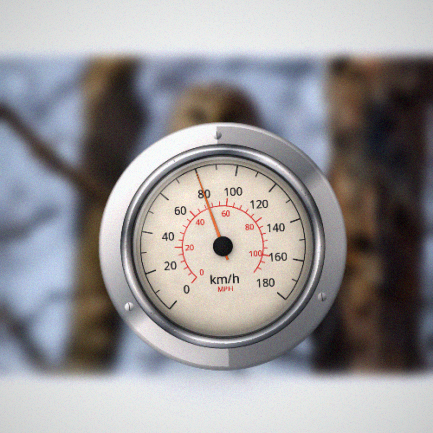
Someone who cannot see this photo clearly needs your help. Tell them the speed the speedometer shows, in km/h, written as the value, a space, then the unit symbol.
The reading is 80 km/h
